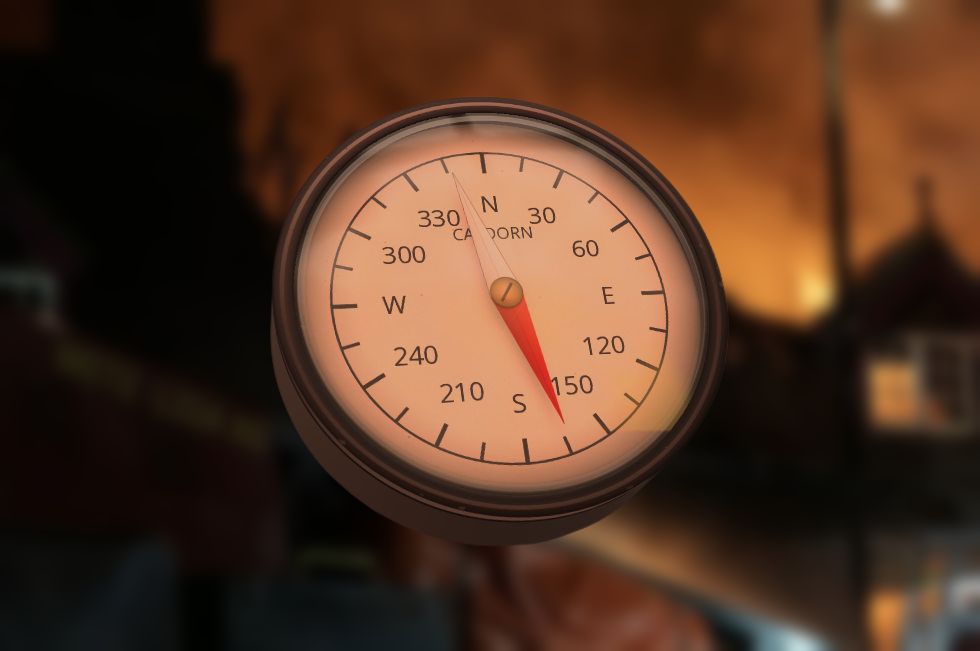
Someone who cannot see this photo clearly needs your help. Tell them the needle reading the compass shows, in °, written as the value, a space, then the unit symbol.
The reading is 165 °
